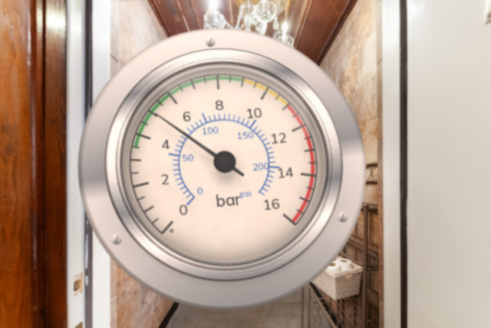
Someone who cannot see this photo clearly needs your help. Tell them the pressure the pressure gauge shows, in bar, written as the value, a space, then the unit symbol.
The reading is 5 bar
